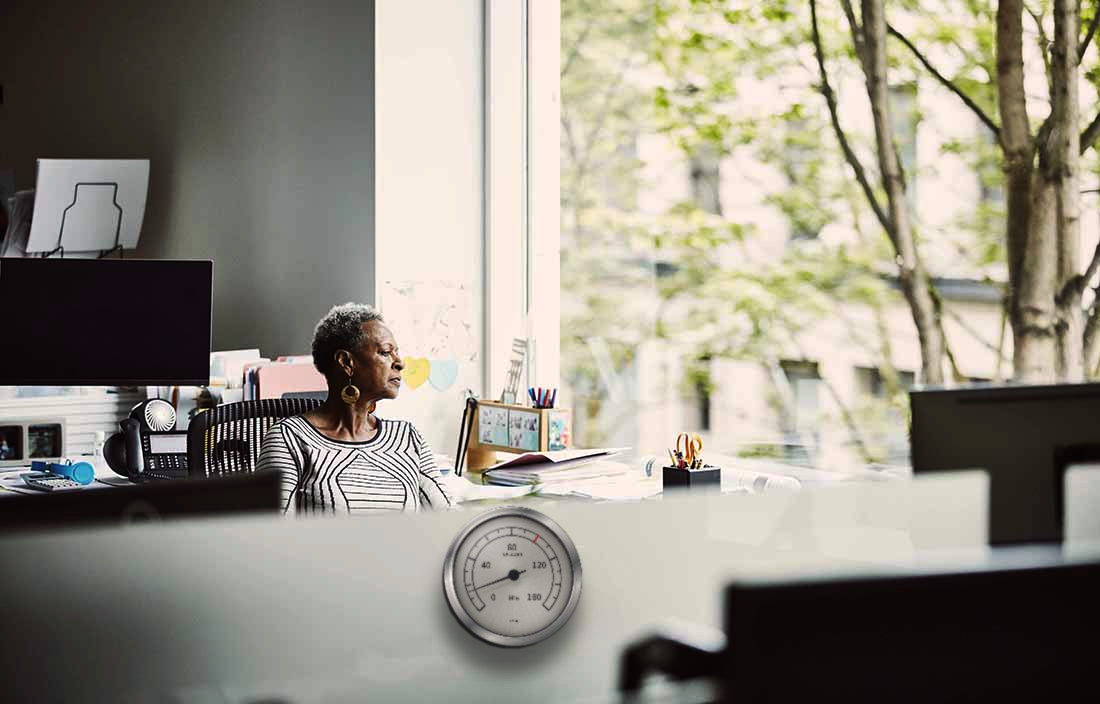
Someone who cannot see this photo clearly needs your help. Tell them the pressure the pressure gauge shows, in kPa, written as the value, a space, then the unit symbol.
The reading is 15 kPa
